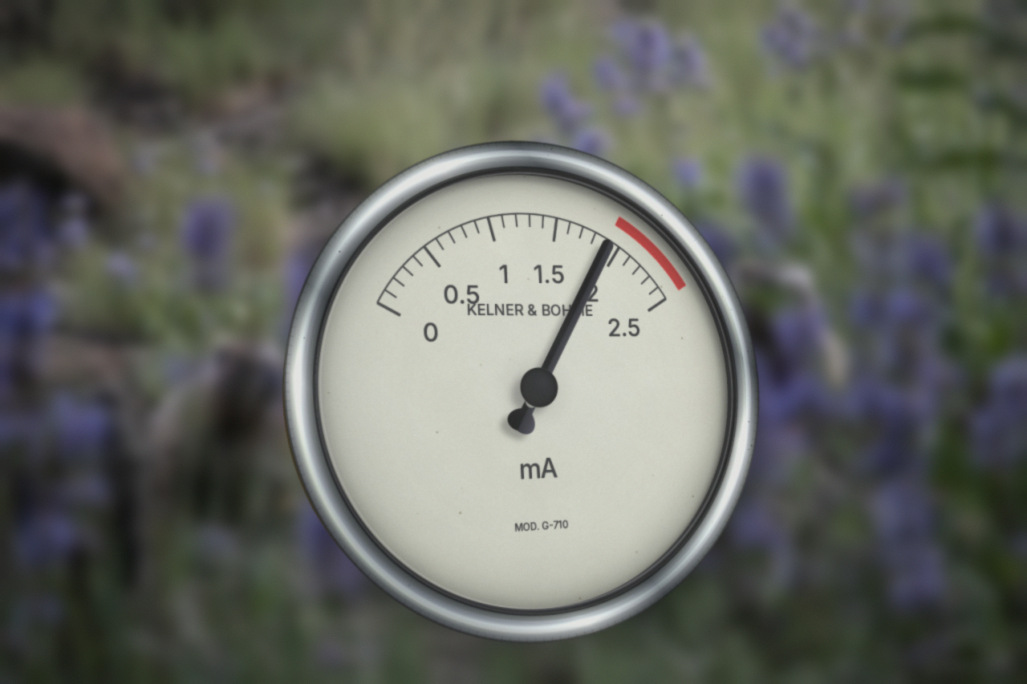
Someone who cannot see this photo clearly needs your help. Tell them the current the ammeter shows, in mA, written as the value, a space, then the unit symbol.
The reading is 1.9 mA
